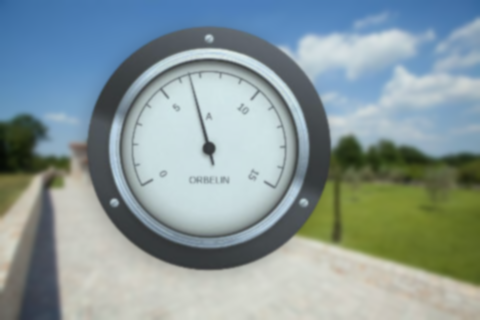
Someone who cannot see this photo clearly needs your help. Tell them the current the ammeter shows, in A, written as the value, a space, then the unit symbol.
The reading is 6.5 A
